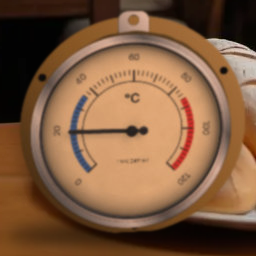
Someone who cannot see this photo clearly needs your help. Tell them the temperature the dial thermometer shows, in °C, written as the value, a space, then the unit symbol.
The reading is 20 °C
